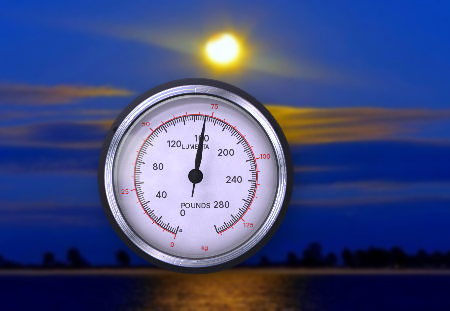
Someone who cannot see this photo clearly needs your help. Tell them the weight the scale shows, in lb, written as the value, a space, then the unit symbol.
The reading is 160 lb
